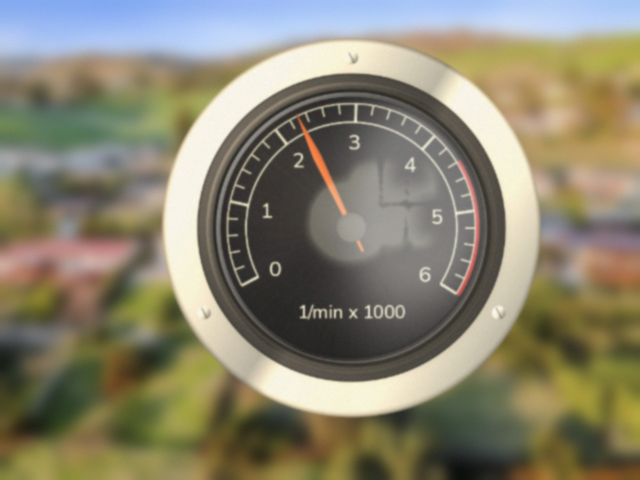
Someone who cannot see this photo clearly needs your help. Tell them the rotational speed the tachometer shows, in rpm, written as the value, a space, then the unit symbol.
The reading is 2300 rpm
